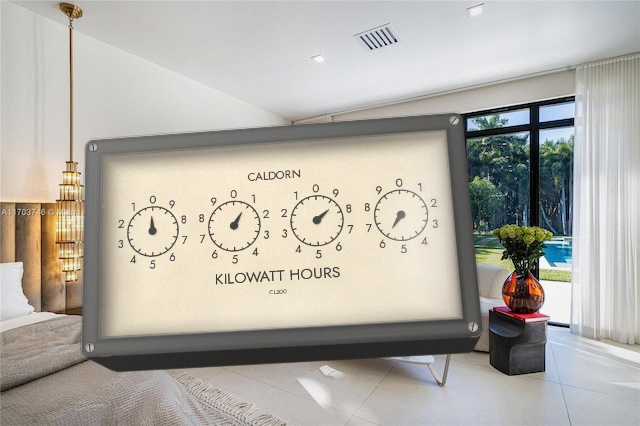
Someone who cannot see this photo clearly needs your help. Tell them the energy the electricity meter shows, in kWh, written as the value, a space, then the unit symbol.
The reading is 86 kWh
